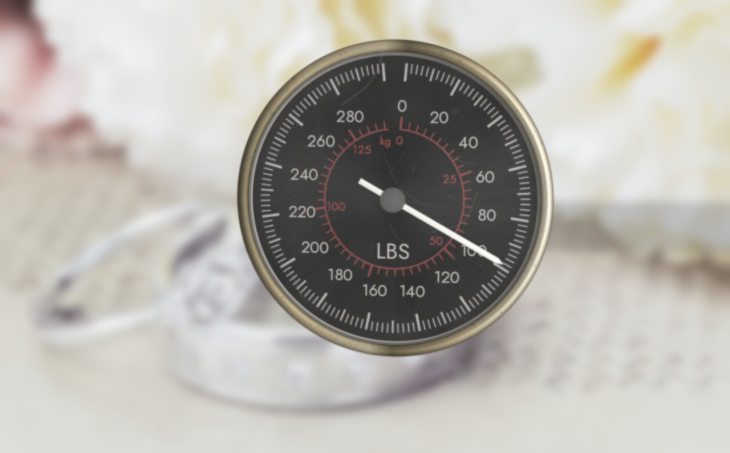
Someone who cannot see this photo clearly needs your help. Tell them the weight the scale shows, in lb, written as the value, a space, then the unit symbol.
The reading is 98 lb
